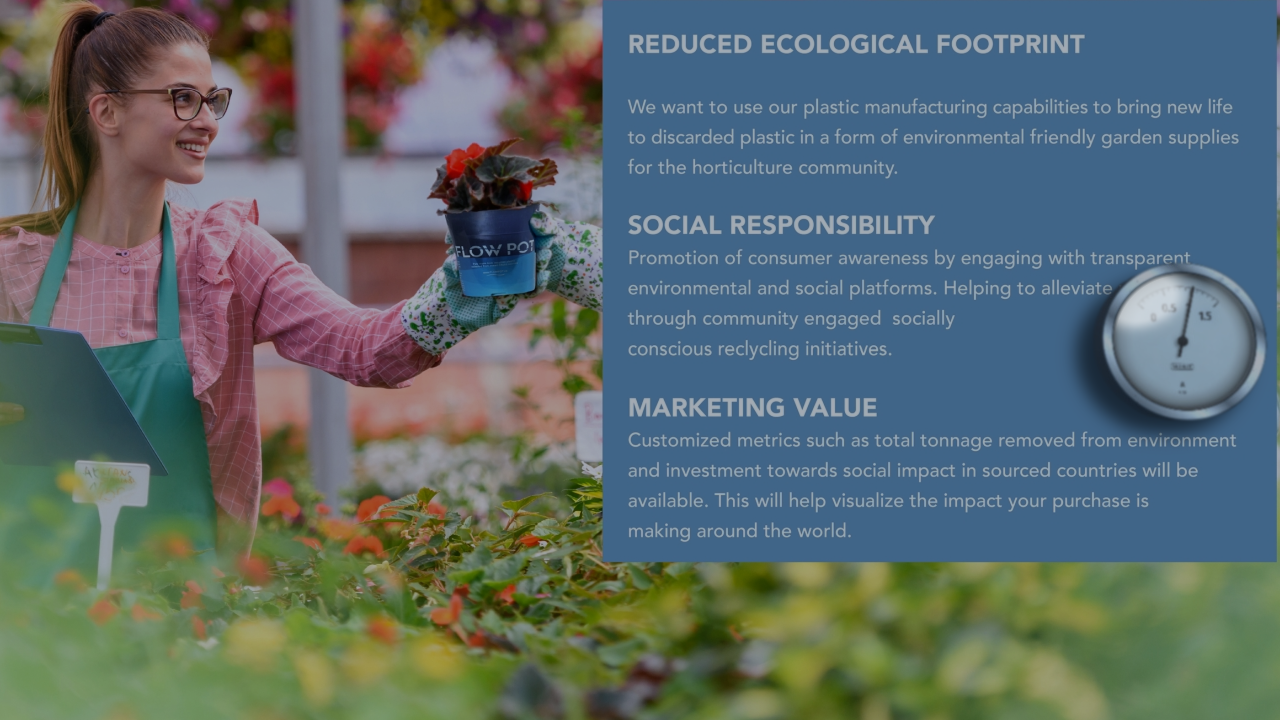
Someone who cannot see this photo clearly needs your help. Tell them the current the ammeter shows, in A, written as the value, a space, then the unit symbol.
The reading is 1 A
